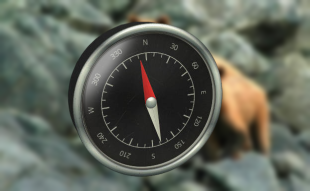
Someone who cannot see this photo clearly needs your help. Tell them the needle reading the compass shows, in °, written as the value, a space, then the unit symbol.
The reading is 350 °
